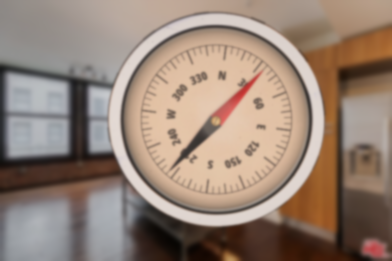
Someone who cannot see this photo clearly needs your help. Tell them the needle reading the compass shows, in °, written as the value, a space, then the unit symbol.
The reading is 35 °
